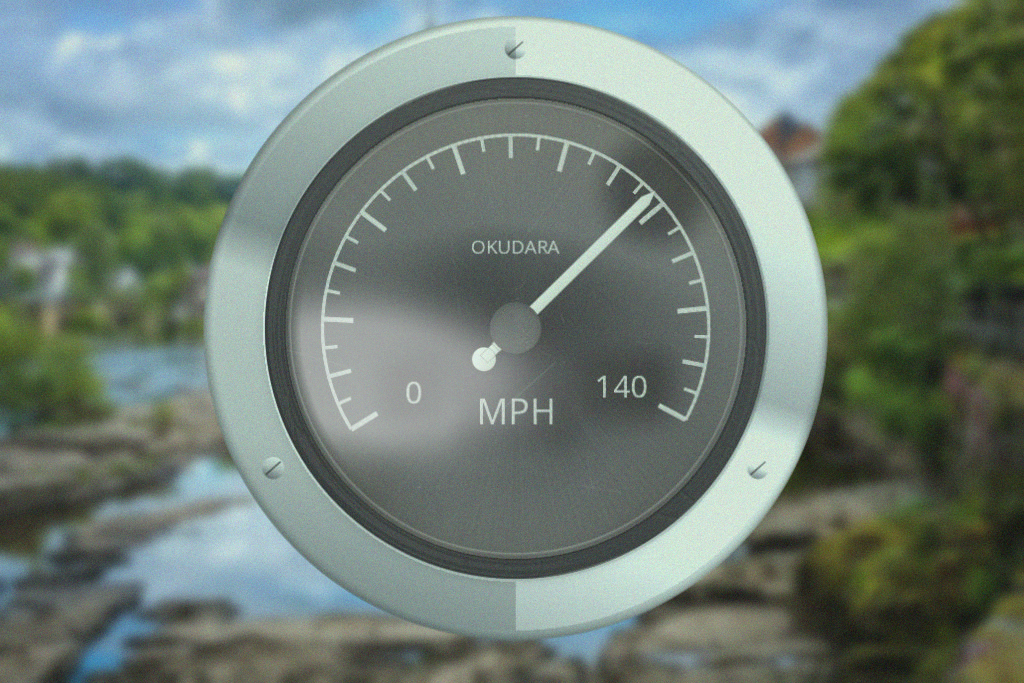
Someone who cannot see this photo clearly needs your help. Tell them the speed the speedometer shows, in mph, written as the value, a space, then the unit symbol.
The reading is 97.5 mph
